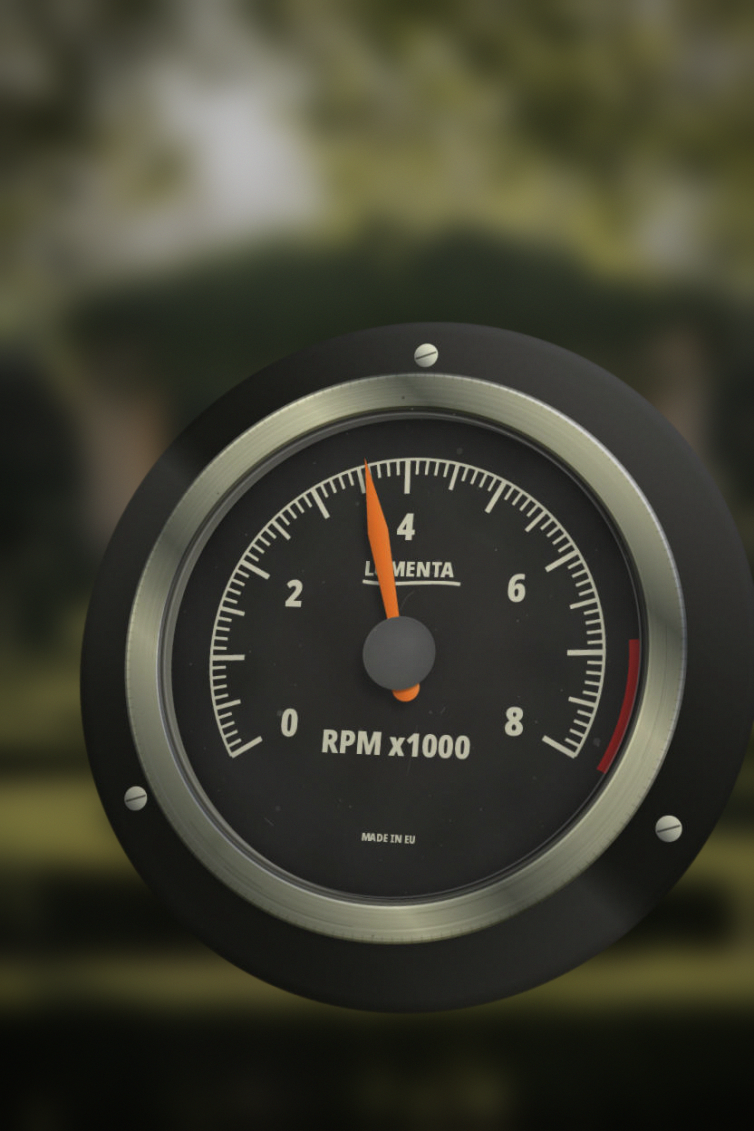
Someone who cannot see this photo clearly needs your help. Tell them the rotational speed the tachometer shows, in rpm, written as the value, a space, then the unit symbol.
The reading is 3600 rpm
